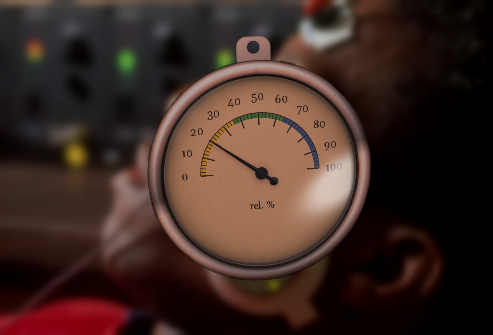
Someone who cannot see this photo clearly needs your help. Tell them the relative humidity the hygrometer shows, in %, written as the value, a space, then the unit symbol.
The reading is 20 %
